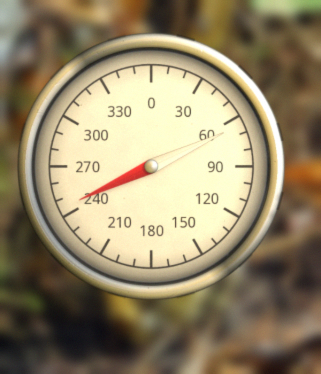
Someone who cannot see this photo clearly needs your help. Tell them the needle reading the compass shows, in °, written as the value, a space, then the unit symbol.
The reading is 245 °
